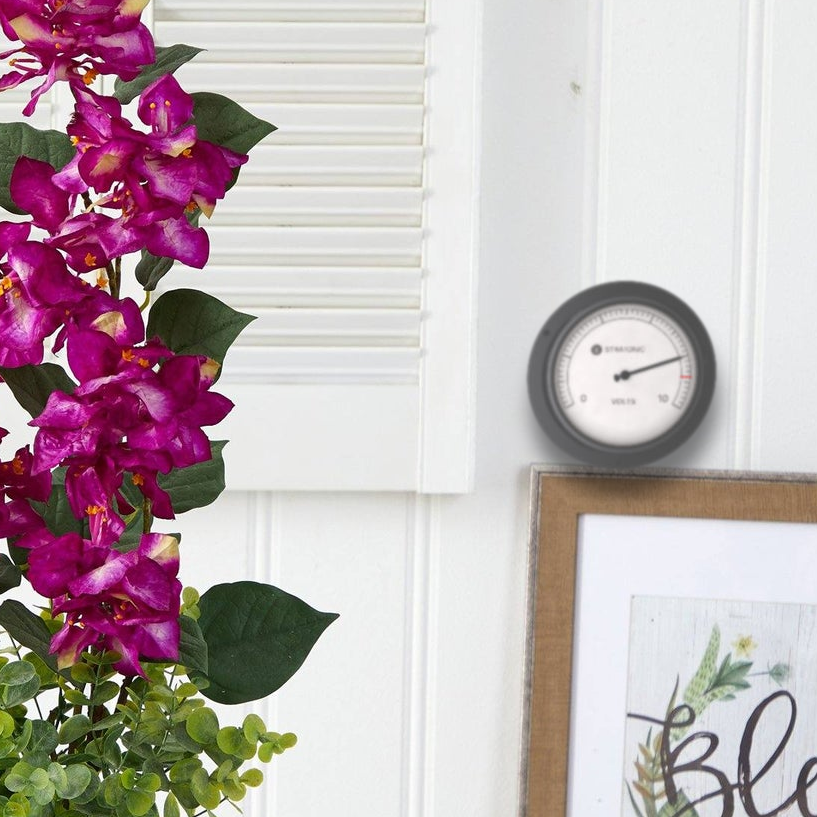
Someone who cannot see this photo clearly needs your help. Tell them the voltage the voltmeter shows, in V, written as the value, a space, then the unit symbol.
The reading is 8 V
